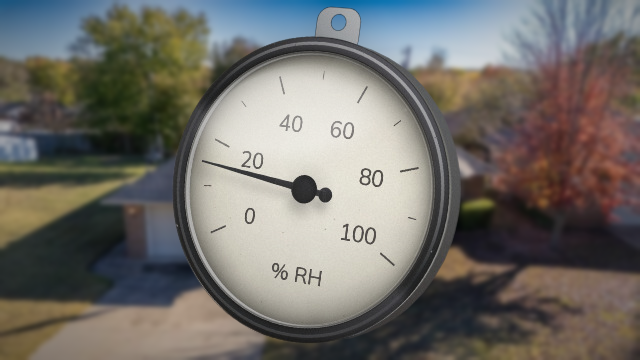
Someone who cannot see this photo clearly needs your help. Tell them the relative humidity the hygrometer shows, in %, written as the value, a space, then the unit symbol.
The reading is 15 %
